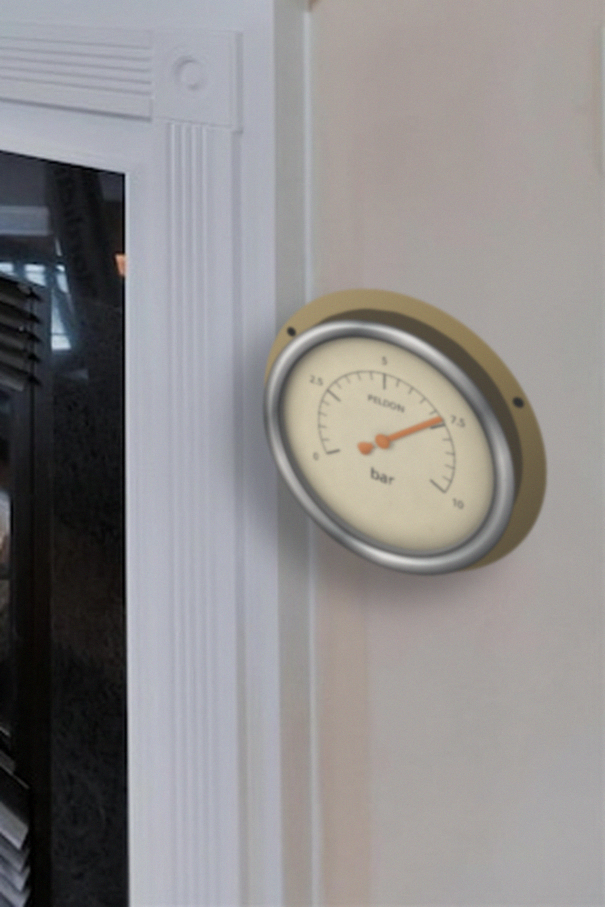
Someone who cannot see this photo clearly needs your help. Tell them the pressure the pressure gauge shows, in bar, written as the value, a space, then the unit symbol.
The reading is 7.25 bar
